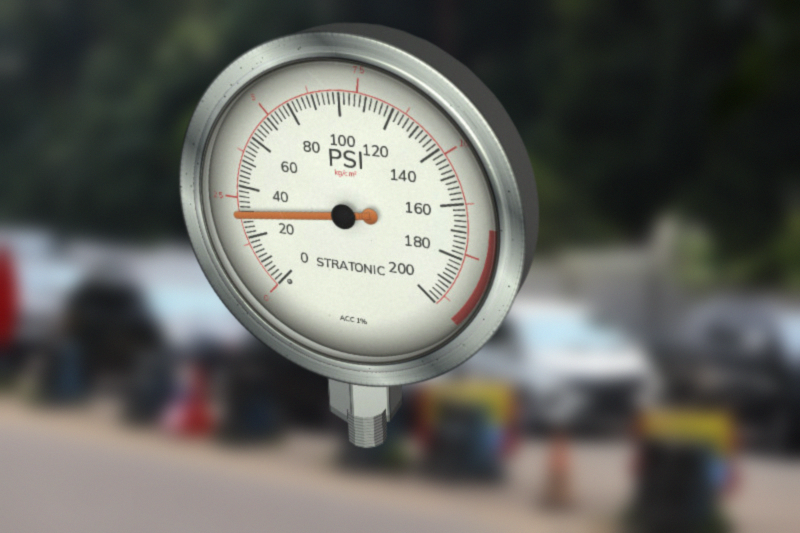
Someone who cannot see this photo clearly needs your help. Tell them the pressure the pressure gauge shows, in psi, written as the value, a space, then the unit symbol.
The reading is 30 psi
